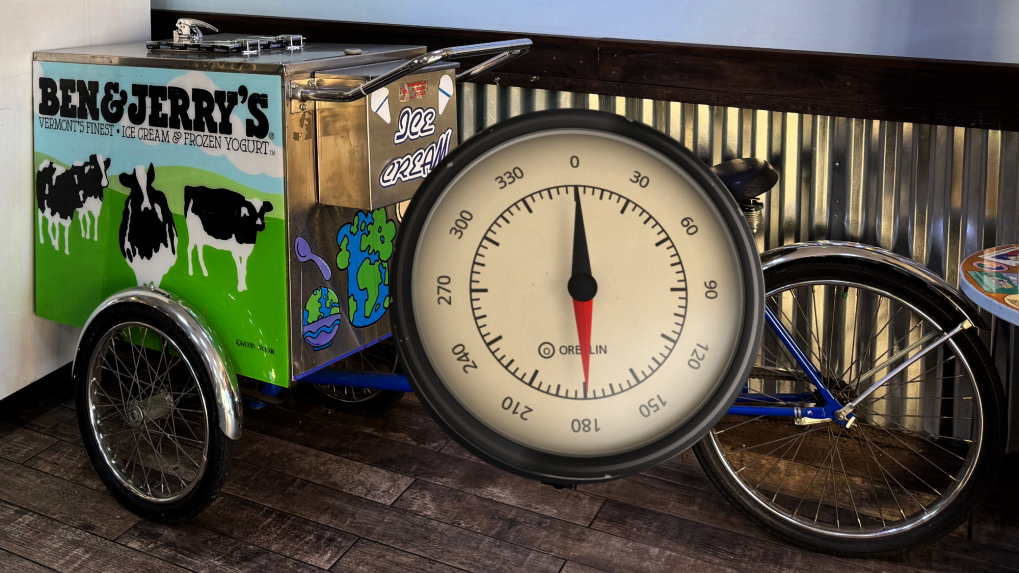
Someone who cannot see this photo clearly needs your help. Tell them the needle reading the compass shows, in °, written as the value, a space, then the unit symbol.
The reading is 180 °
